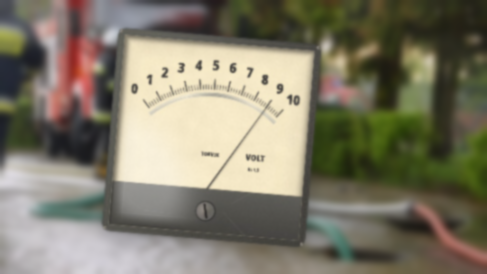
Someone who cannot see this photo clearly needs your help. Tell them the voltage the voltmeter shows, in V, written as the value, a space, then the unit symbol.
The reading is 9 V
